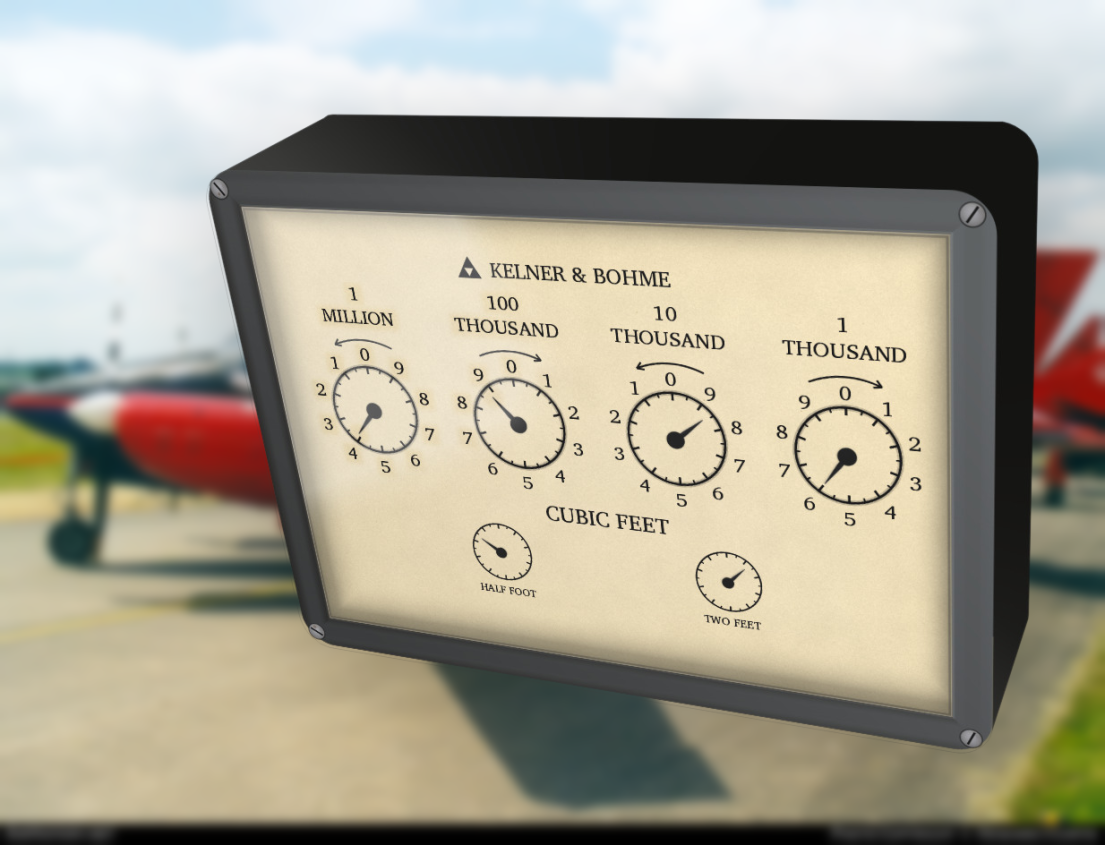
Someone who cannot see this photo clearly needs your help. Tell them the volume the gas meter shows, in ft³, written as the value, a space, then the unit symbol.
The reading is 388600 ft³
